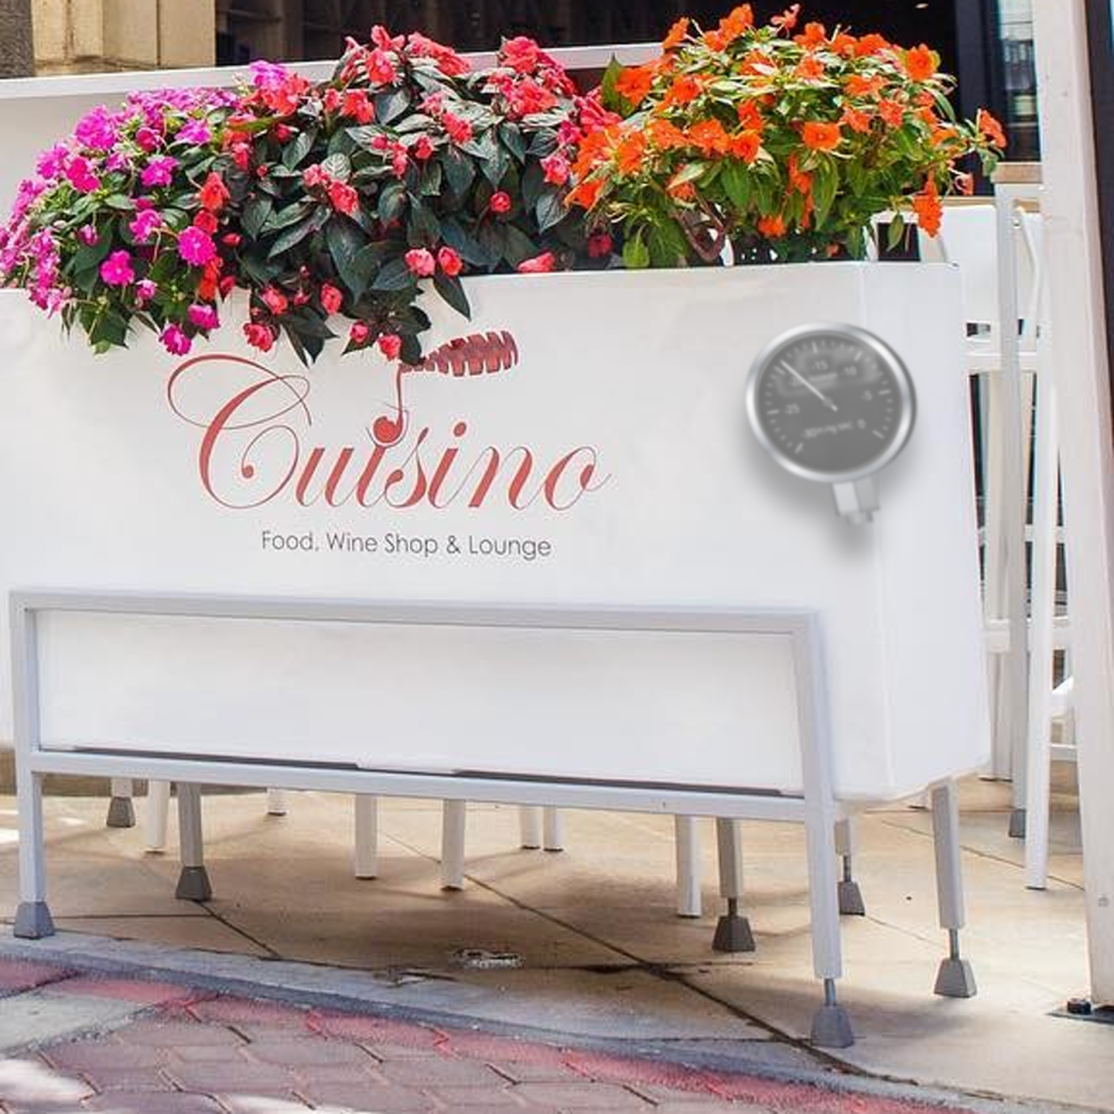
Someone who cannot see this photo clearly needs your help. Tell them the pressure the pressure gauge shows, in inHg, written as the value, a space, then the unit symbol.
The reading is -19 inHg
